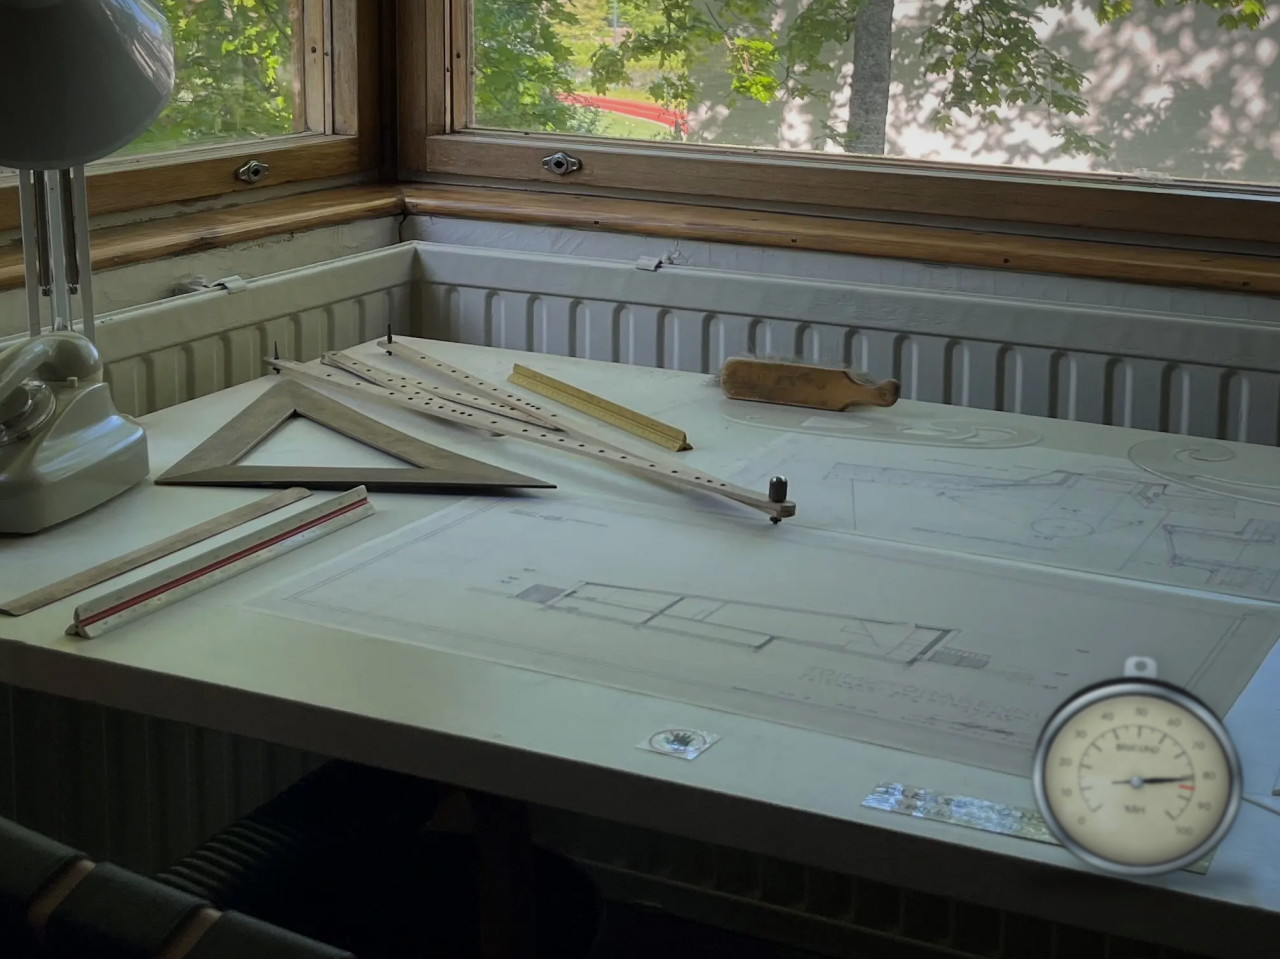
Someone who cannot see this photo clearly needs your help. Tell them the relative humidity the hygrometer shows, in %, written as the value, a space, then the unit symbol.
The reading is 80 %
